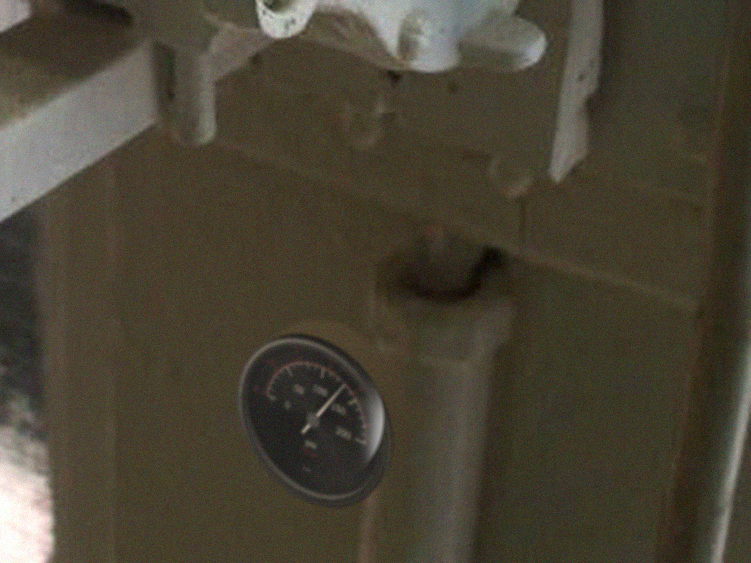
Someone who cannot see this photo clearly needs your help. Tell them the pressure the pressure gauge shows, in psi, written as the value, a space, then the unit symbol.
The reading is 130 psi
